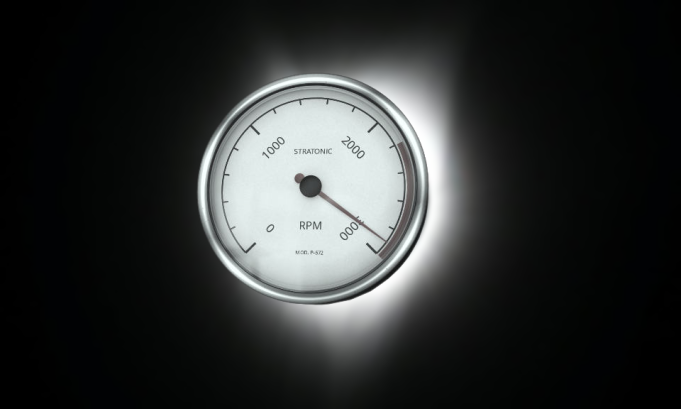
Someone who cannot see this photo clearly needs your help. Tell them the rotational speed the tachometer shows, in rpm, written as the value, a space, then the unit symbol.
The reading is 2900 rpm
